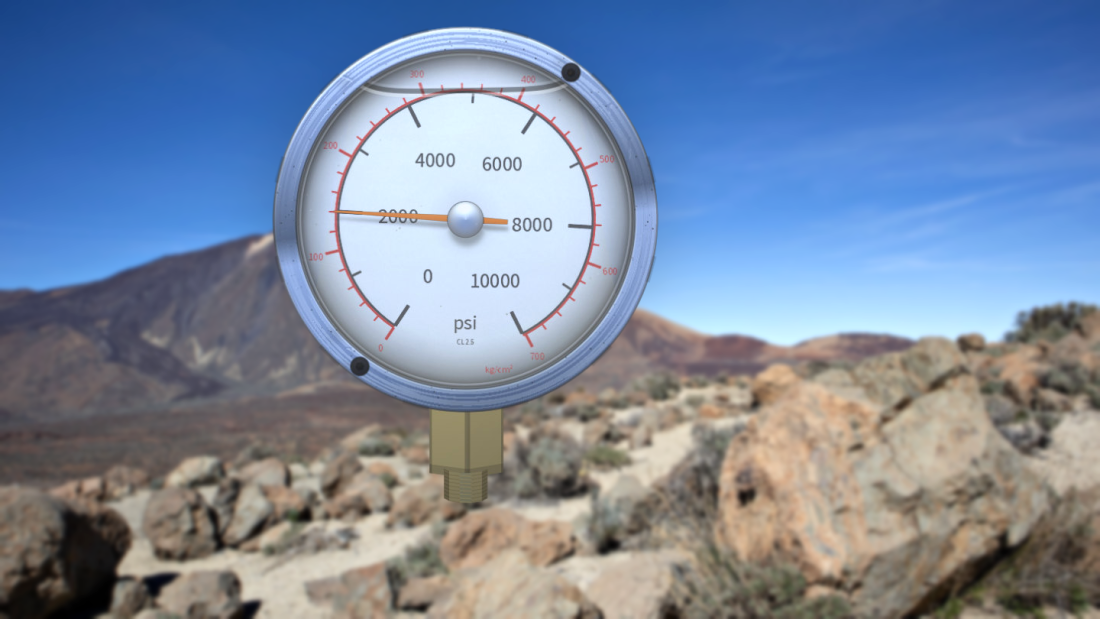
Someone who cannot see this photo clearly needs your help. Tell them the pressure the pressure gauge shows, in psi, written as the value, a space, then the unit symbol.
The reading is 2000 psi
